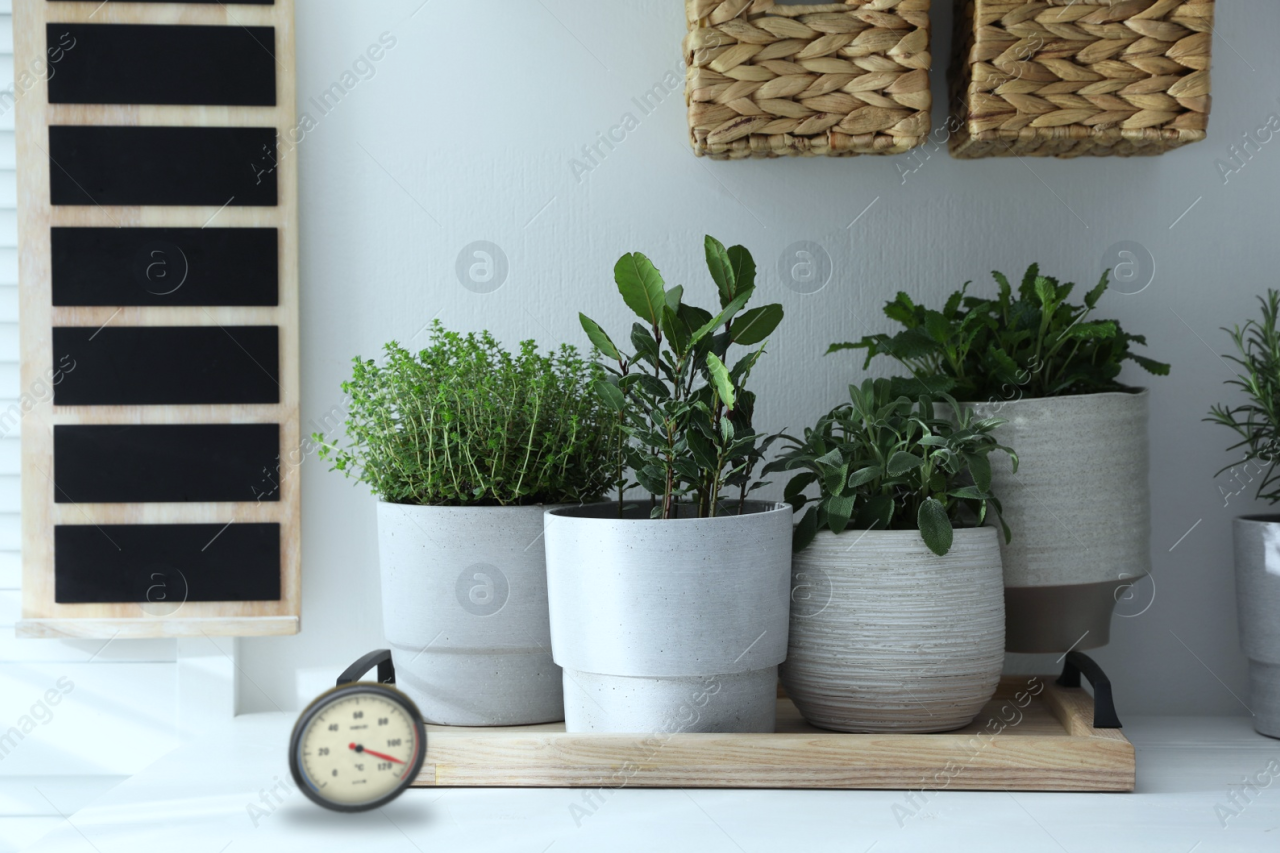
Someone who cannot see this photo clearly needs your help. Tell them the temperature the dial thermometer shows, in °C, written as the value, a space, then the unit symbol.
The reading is 112 °C
